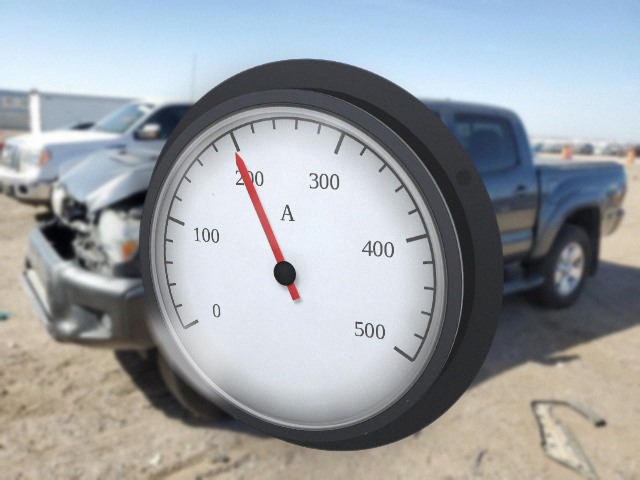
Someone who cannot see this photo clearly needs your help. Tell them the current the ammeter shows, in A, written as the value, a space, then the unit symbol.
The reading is 200 A
